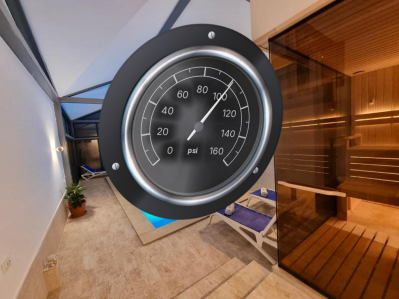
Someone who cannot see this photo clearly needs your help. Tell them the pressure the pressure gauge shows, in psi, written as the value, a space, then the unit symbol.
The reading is 100 psi
